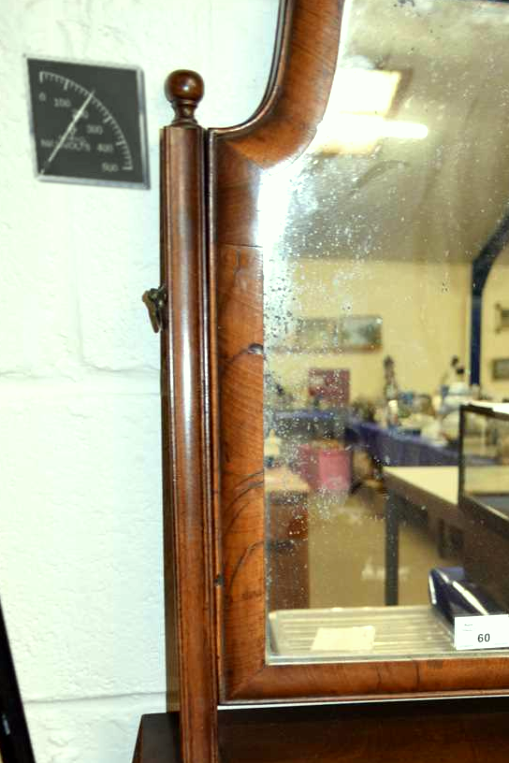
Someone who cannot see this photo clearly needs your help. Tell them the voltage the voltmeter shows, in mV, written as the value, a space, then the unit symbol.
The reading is 200 mV
